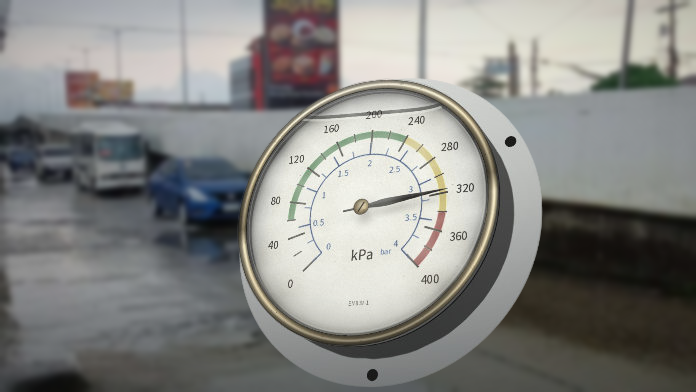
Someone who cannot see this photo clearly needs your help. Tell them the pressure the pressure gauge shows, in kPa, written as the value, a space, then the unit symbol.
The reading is 320 kPa
